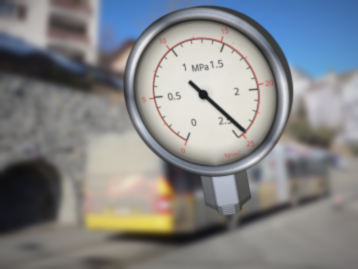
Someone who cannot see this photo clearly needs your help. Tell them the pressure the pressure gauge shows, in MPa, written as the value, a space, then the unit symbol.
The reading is 2.4 MPa
